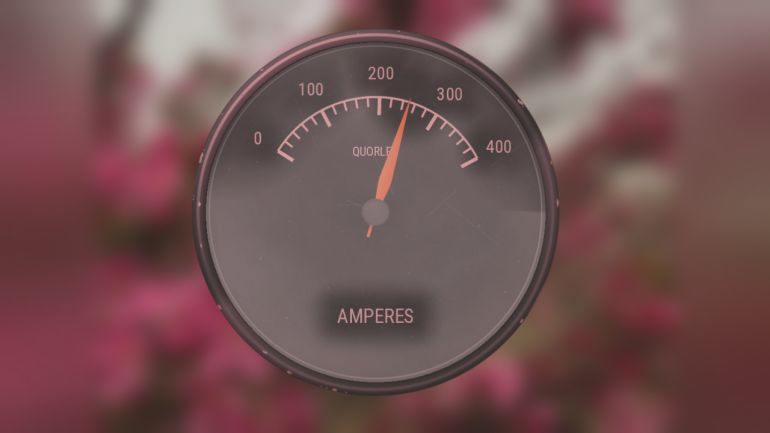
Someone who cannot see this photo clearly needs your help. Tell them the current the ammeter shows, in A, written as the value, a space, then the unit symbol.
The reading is 250 A
